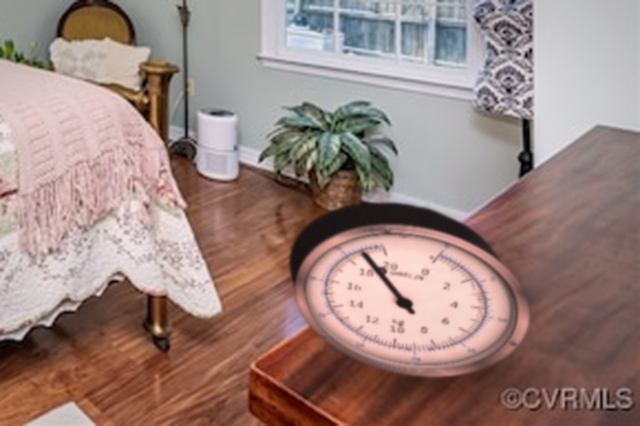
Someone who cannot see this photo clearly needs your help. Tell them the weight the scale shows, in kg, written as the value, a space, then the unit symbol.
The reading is 19 kg
